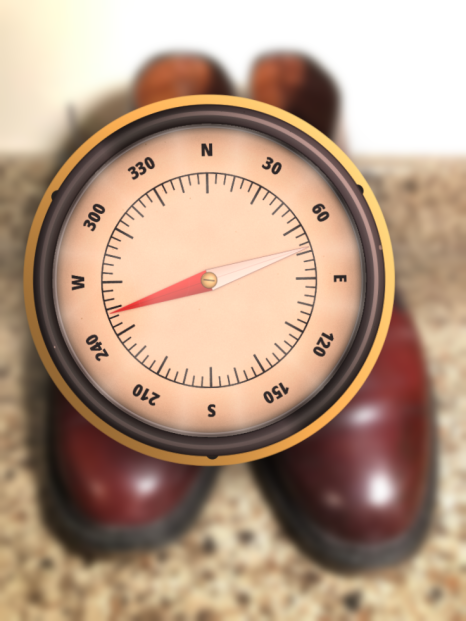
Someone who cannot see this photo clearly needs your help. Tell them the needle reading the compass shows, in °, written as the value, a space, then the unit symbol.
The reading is 252.5 °
